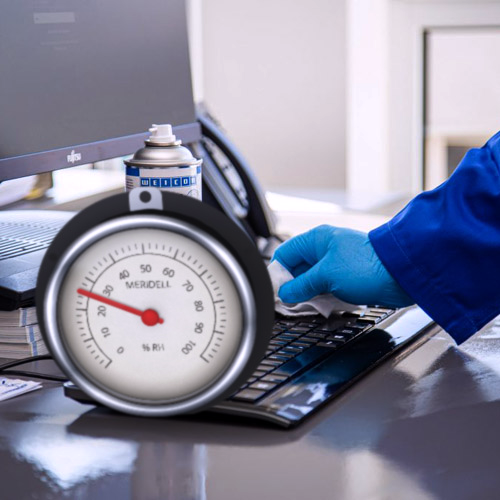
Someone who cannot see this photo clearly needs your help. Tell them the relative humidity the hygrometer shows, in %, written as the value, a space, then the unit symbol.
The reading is 26 %
